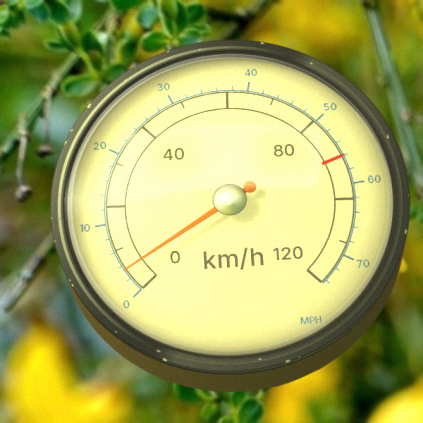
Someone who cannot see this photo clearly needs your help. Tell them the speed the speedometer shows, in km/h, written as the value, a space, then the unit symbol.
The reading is 5 km/h
